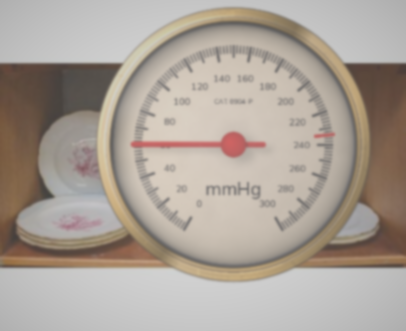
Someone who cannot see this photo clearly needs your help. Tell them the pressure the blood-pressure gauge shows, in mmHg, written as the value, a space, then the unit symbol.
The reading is 60 mmHg
